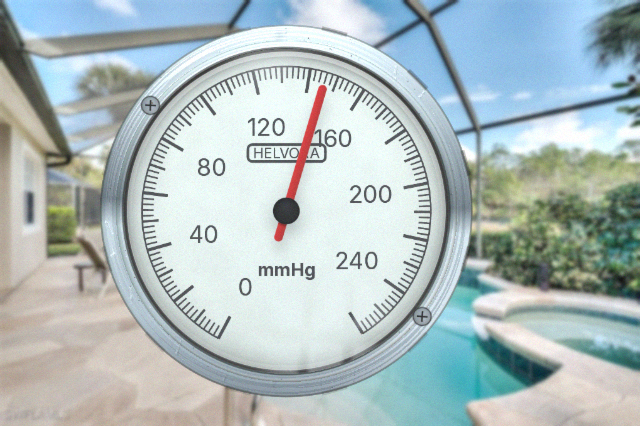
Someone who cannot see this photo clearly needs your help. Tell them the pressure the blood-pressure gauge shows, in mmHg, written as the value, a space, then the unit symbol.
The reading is 146 mmHg
